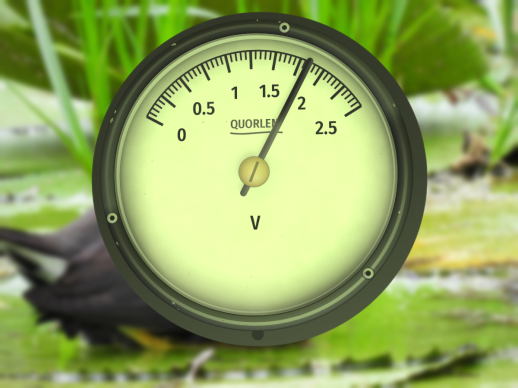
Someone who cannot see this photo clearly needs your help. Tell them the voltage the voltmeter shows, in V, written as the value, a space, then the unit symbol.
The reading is 1.85 V
